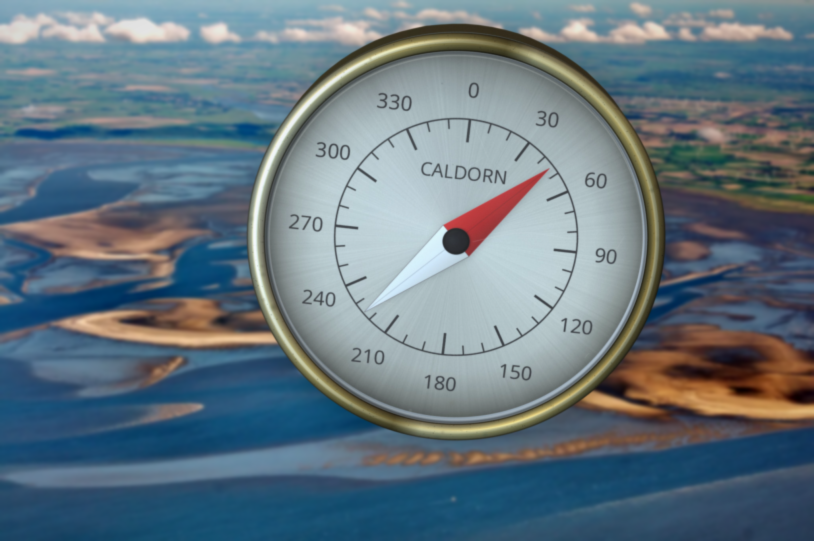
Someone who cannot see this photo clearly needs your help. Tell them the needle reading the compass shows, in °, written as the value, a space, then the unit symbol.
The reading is 45 °
